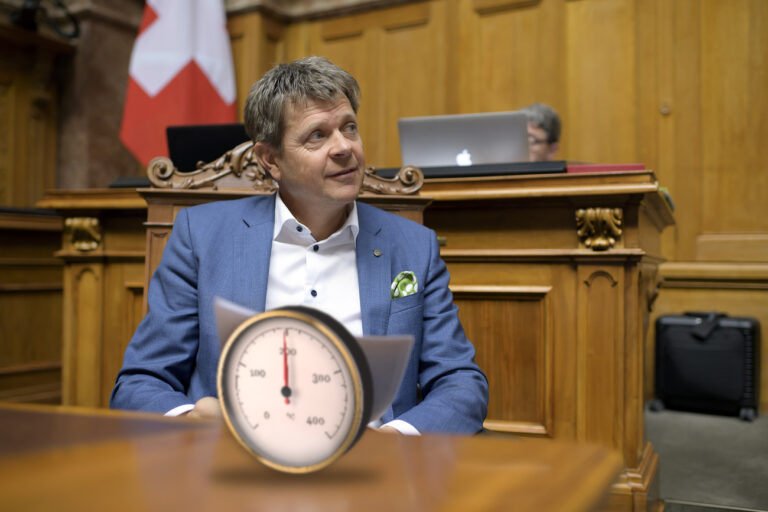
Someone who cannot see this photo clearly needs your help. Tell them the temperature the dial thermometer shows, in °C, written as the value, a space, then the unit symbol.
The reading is 200 °C
